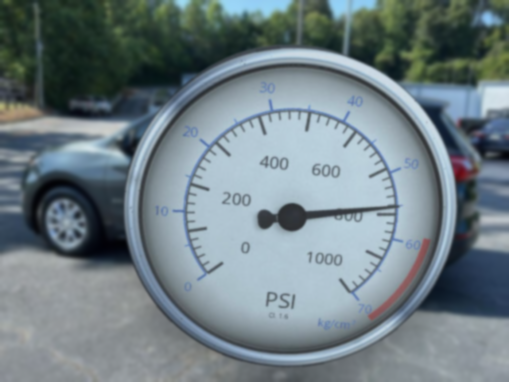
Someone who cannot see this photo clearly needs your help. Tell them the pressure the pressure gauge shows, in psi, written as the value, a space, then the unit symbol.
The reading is 780 psi
